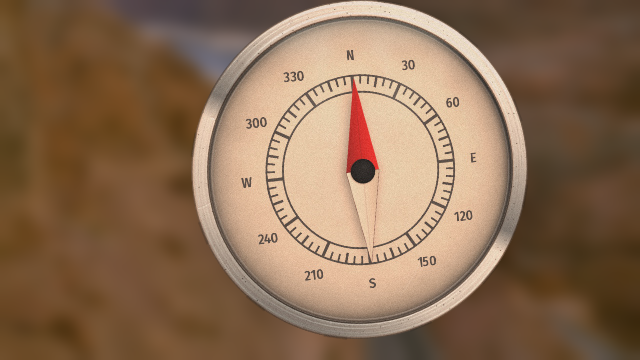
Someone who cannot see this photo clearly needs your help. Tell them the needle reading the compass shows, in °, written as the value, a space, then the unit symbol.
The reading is 0 °
